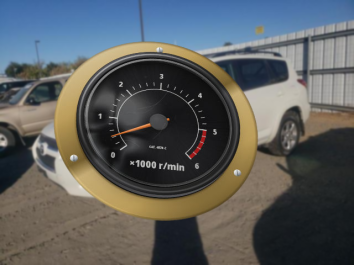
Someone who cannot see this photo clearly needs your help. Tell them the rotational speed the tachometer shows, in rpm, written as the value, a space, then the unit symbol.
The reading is 400 rpm
